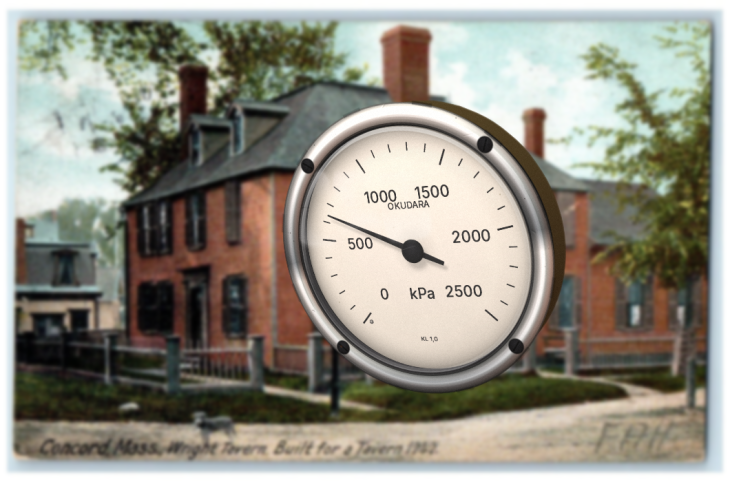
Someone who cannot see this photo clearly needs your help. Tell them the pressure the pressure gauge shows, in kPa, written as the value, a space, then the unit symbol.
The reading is 650 kPa
